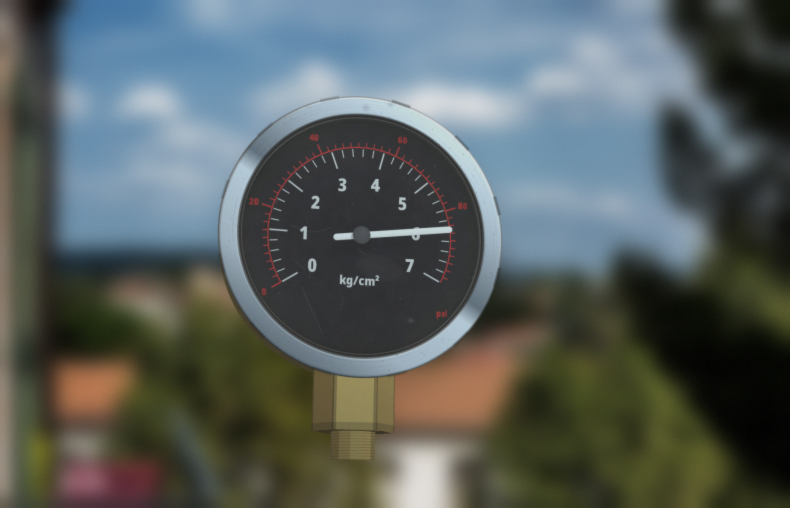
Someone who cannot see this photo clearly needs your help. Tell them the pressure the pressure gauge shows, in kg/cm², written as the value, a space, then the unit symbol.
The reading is 6 kg/cm²
